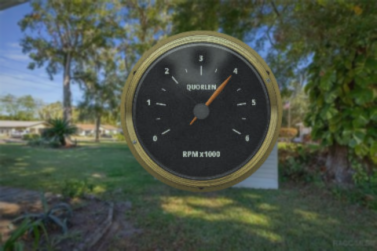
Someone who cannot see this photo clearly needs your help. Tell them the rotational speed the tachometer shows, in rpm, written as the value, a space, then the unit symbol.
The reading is 4000 rpm
